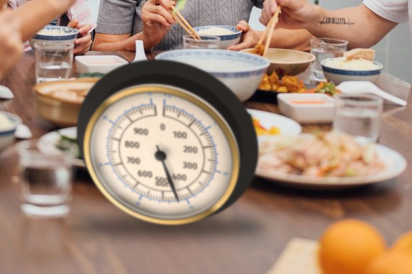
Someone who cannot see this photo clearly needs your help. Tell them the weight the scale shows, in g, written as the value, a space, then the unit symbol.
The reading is 450 g
